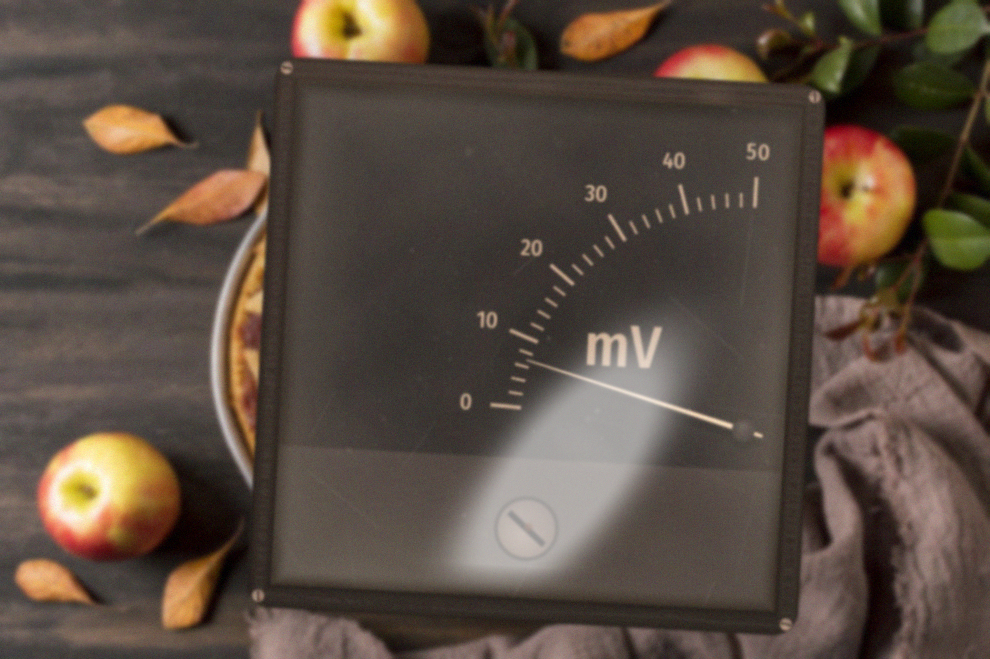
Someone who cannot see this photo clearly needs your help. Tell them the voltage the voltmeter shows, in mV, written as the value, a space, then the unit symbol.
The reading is 7 mV
